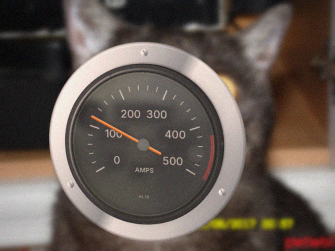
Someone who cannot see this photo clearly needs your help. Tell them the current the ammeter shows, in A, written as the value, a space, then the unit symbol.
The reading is 120 A
